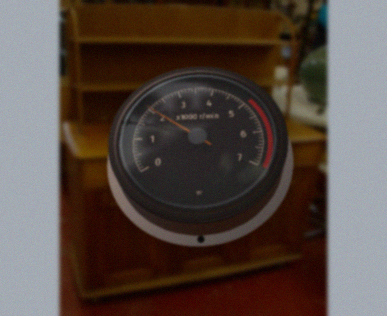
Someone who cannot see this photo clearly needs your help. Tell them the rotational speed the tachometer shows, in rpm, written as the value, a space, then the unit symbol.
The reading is 2000 rpm
